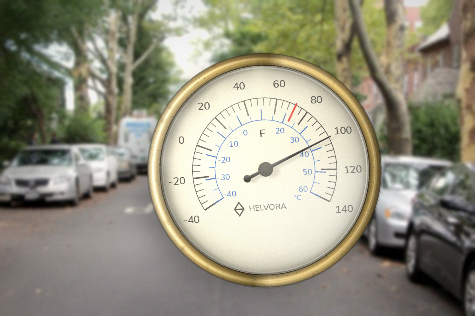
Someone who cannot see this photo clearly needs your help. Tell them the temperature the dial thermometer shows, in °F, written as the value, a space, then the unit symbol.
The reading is 100 °F
